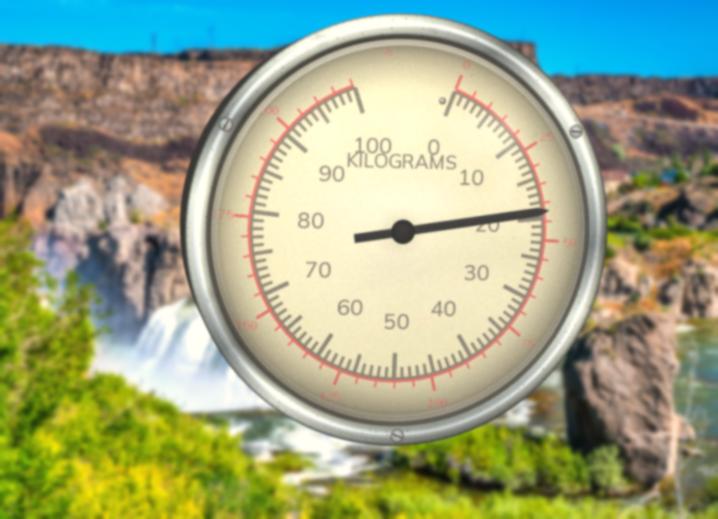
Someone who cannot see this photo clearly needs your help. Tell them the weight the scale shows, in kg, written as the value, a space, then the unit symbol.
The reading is 19 kg
